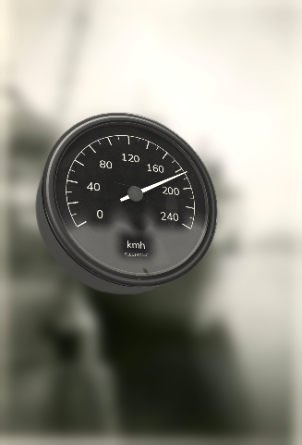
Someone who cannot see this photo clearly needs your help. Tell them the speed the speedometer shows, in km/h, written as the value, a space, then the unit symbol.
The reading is 185 km/h
